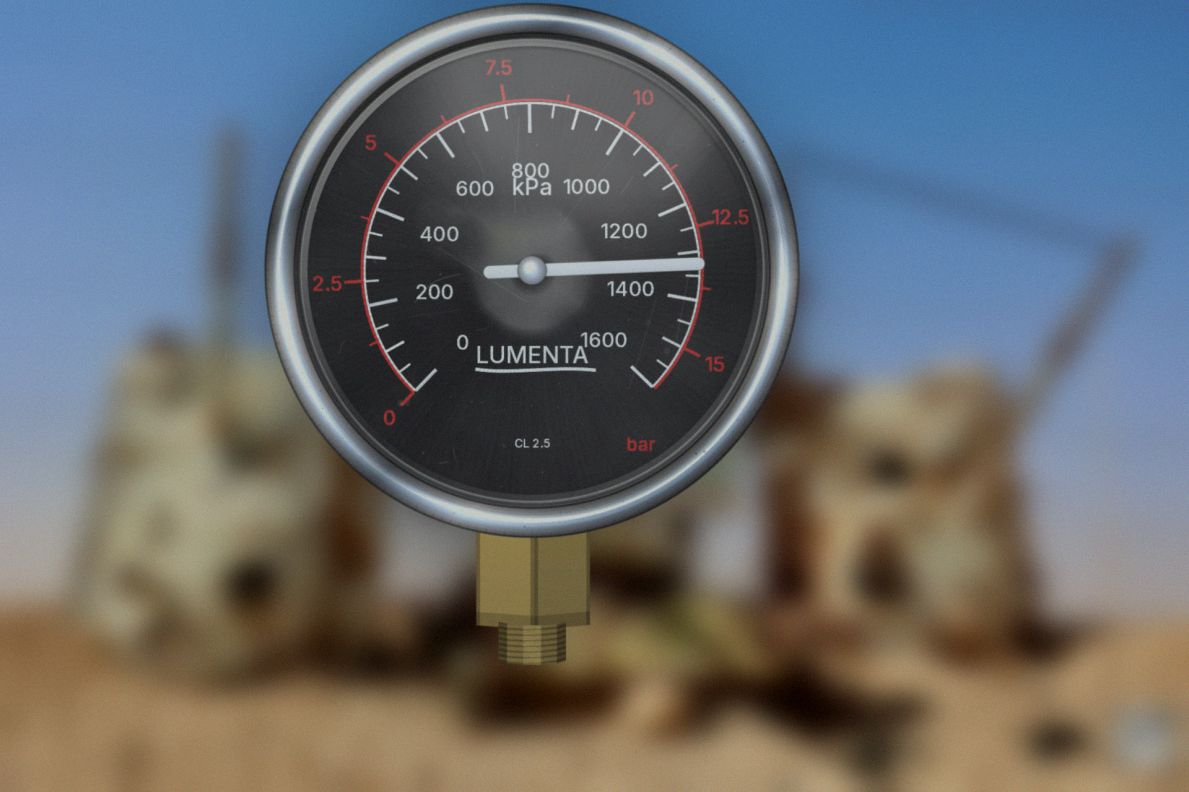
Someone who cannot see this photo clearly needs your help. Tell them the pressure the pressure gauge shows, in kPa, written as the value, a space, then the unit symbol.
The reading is 1325 kPa
